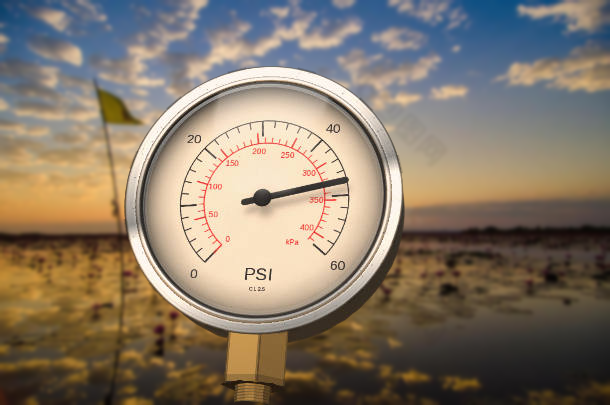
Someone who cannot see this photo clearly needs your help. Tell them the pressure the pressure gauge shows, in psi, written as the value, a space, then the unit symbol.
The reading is 48 psi
